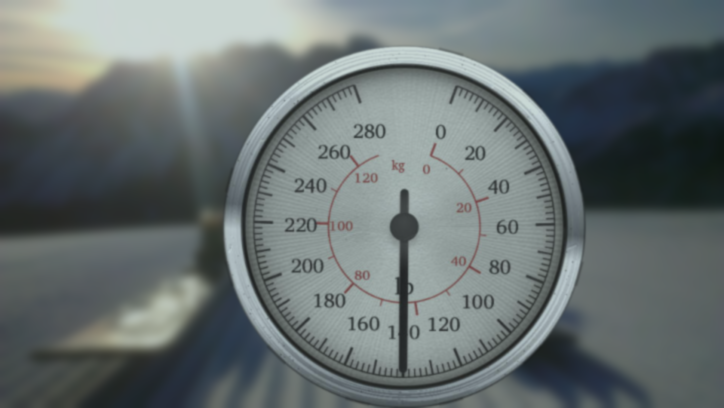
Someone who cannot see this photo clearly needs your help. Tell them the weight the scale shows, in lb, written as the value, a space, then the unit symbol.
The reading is 140 lb
